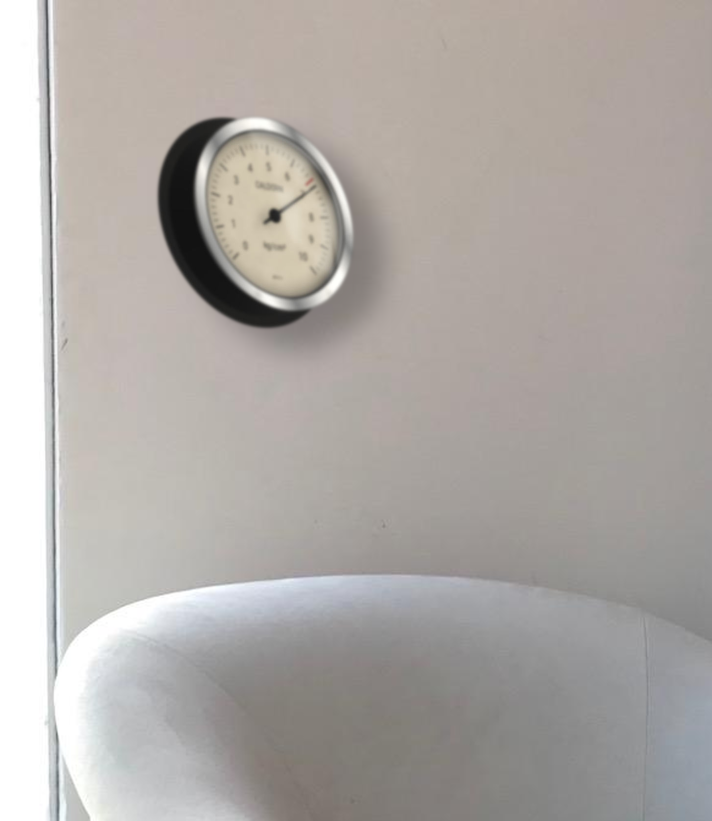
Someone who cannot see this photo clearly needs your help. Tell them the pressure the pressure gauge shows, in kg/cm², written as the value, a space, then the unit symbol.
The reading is 7 kg/cm²
